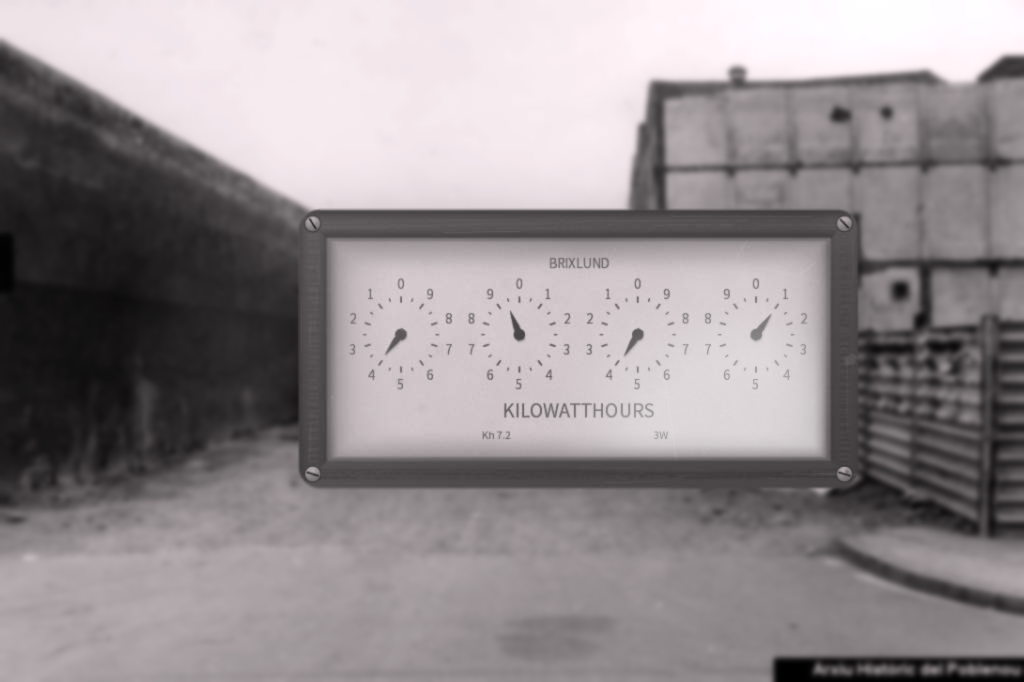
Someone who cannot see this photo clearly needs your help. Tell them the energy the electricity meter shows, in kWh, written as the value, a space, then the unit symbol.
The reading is 3941 kWh
